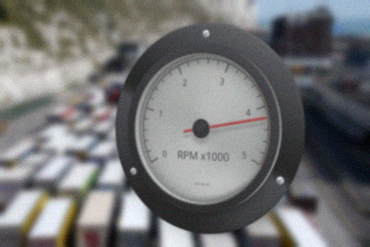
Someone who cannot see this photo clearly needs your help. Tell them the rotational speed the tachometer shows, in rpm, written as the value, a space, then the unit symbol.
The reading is 4200 rpm
